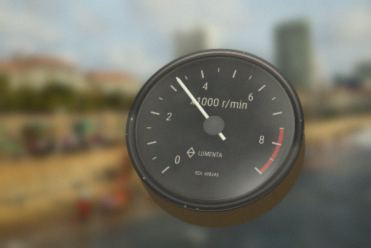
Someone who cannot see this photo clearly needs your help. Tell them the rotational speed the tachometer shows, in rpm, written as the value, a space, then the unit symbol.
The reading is 3250 rpm
